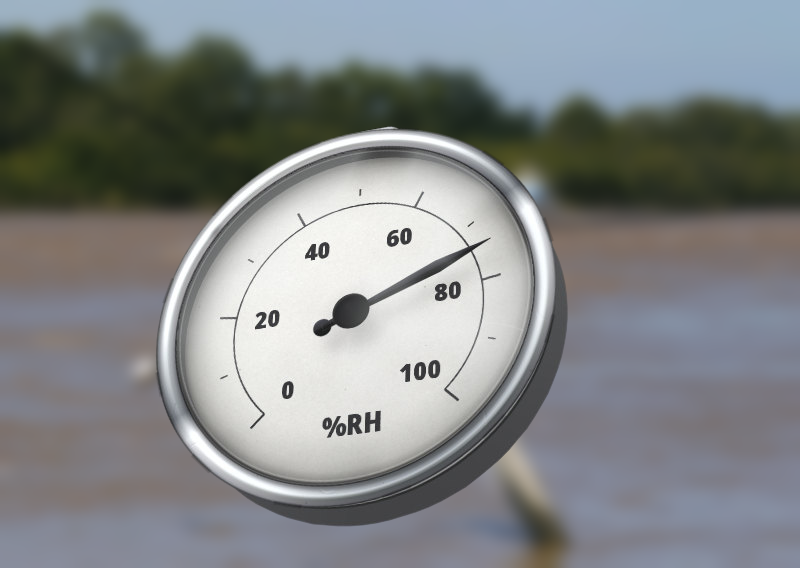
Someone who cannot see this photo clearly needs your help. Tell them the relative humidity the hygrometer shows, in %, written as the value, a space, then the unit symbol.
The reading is 75 %
